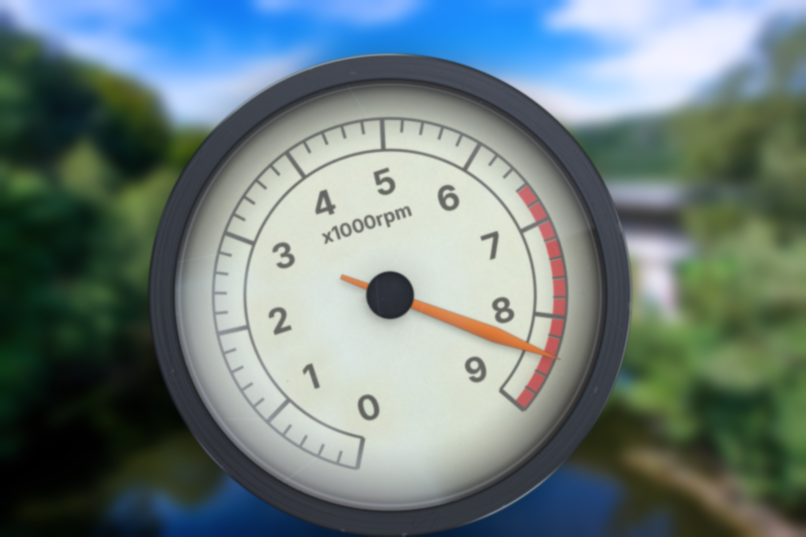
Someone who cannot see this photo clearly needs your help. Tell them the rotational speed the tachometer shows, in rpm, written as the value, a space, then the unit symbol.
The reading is 8400 rpm
